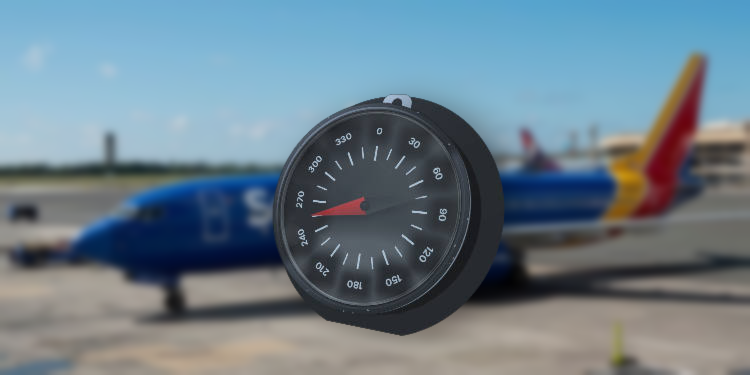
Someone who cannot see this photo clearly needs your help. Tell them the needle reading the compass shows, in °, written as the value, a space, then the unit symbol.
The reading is 255 °
